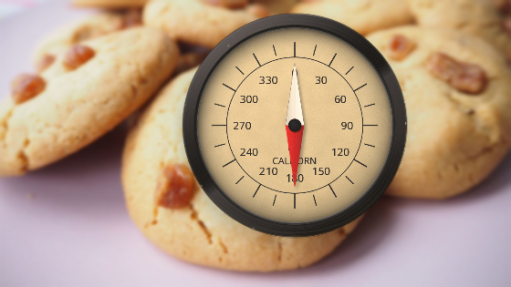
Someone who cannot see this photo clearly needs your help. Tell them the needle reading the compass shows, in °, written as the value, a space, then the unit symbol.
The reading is 180 °
